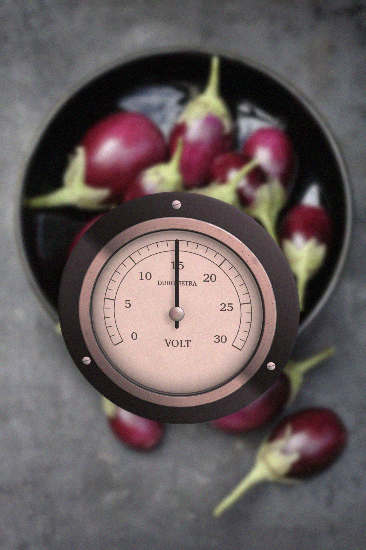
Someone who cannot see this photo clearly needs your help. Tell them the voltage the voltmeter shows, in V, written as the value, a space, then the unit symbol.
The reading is 15 V
